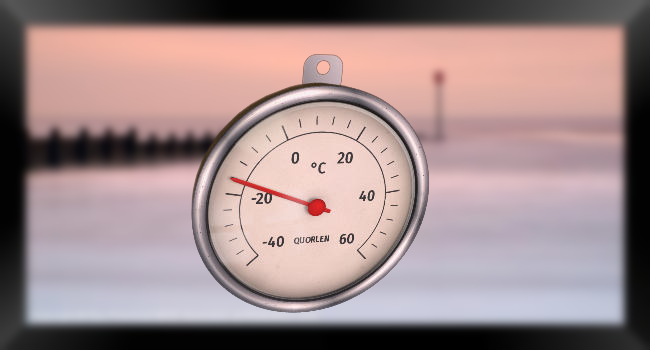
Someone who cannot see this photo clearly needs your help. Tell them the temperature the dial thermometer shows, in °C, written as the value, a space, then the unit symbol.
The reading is -16 °C
